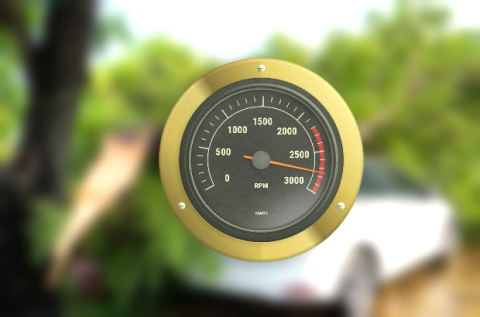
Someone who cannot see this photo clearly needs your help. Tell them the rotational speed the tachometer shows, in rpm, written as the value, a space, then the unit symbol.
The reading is 2750 rpm
